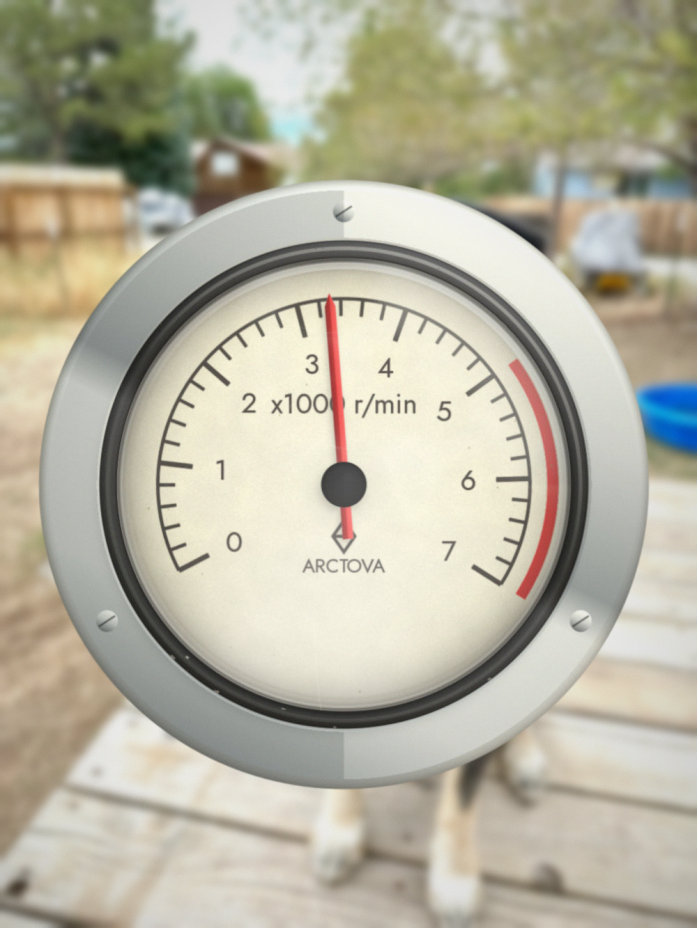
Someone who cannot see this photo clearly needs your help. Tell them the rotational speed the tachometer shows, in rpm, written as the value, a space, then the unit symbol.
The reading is 3300 rpm
